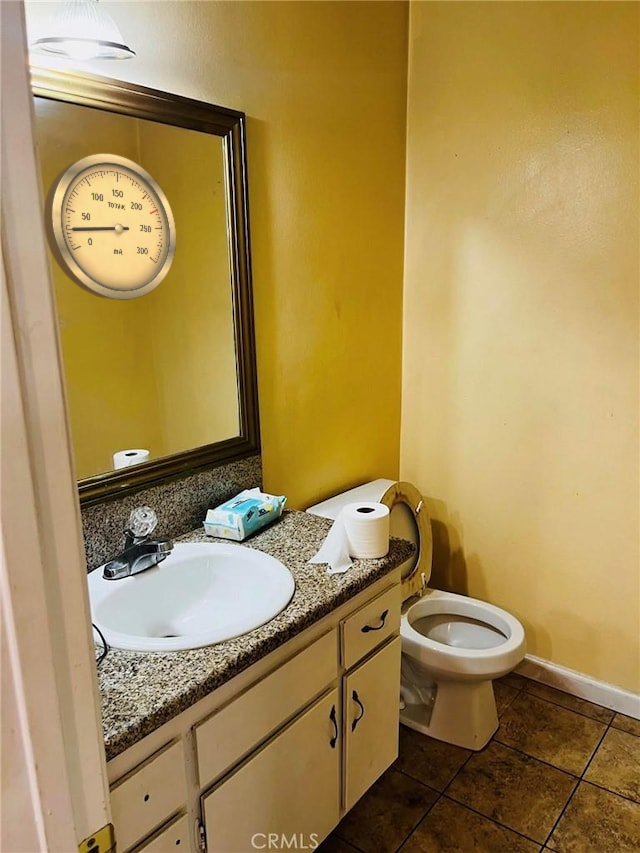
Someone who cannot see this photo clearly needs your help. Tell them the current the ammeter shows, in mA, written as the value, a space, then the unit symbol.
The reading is 25 mA
